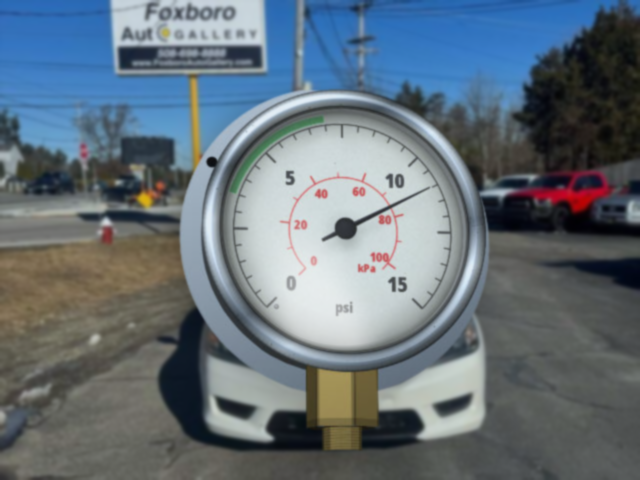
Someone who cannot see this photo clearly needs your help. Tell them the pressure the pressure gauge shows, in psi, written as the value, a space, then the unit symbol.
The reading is 11 psi
